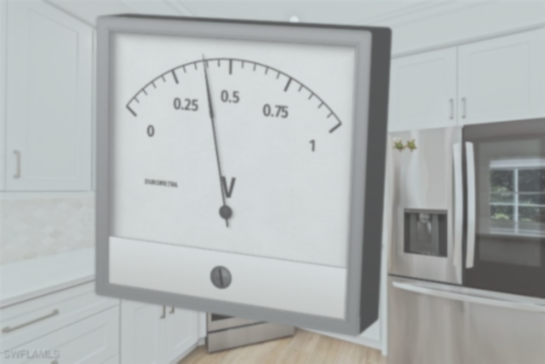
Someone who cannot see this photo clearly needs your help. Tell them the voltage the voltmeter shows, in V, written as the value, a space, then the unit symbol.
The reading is 0.4 V
